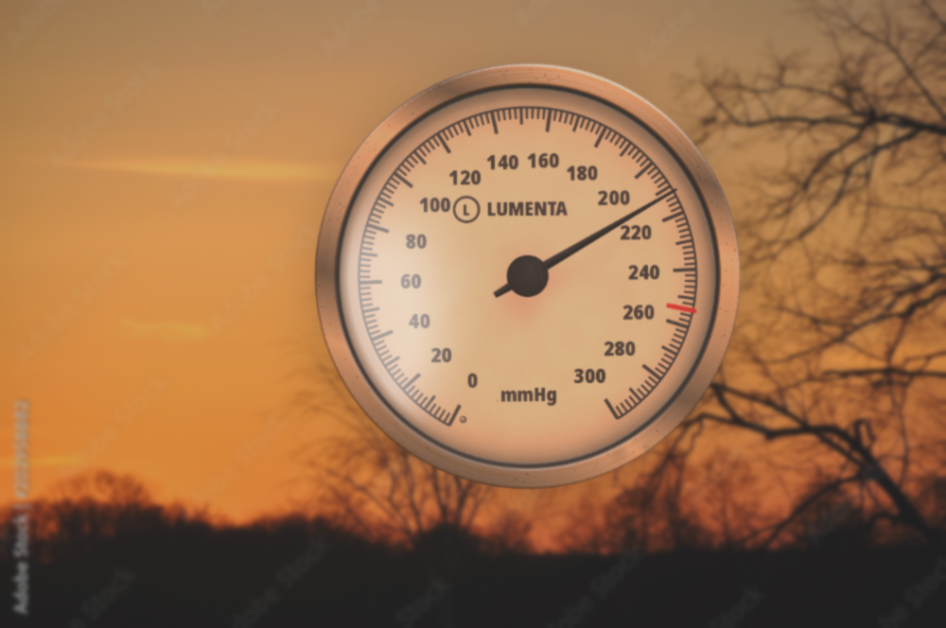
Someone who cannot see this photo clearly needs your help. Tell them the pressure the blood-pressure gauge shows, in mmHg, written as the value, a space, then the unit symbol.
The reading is 212 mmHg
